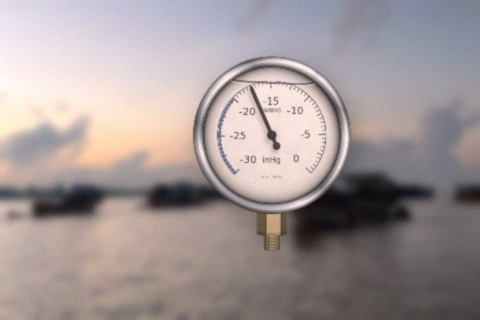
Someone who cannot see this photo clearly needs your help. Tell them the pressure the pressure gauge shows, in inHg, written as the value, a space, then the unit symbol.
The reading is -17.5 inHg
